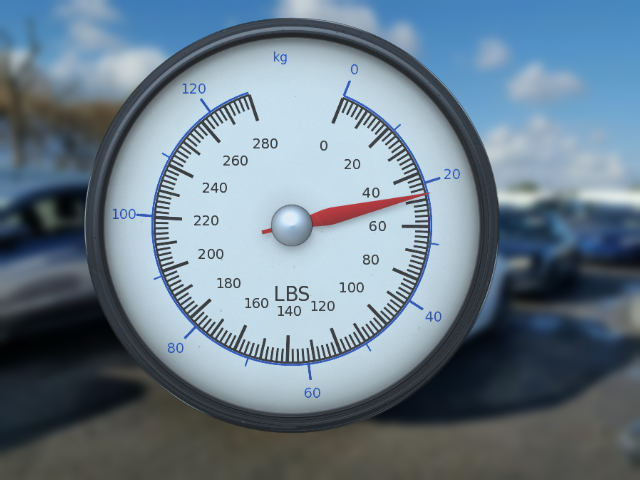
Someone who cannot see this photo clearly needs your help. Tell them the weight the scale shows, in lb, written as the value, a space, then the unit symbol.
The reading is 48 lb
